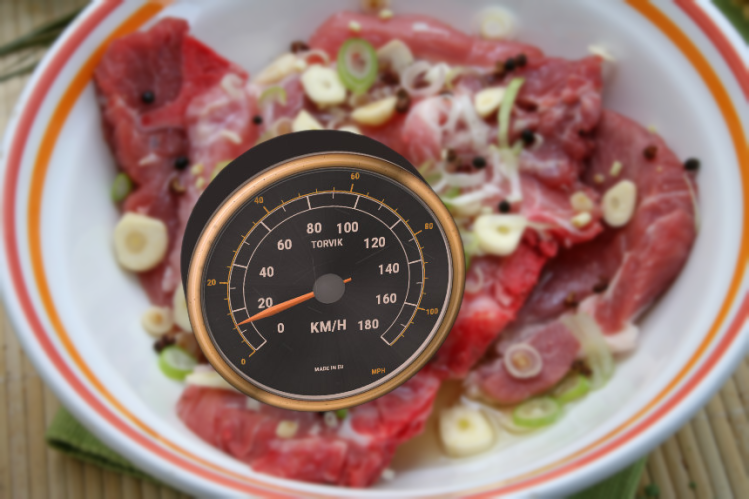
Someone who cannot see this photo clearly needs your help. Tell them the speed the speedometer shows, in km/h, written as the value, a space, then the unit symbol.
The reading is 15 km/h
